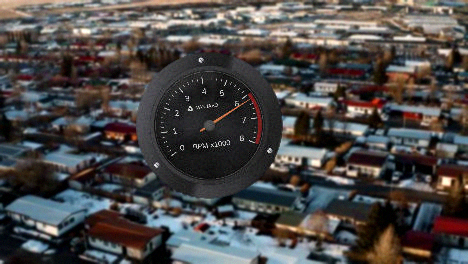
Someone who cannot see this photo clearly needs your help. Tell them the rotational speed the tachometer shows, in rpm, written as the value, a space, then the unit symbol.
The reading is 6200 rpm
